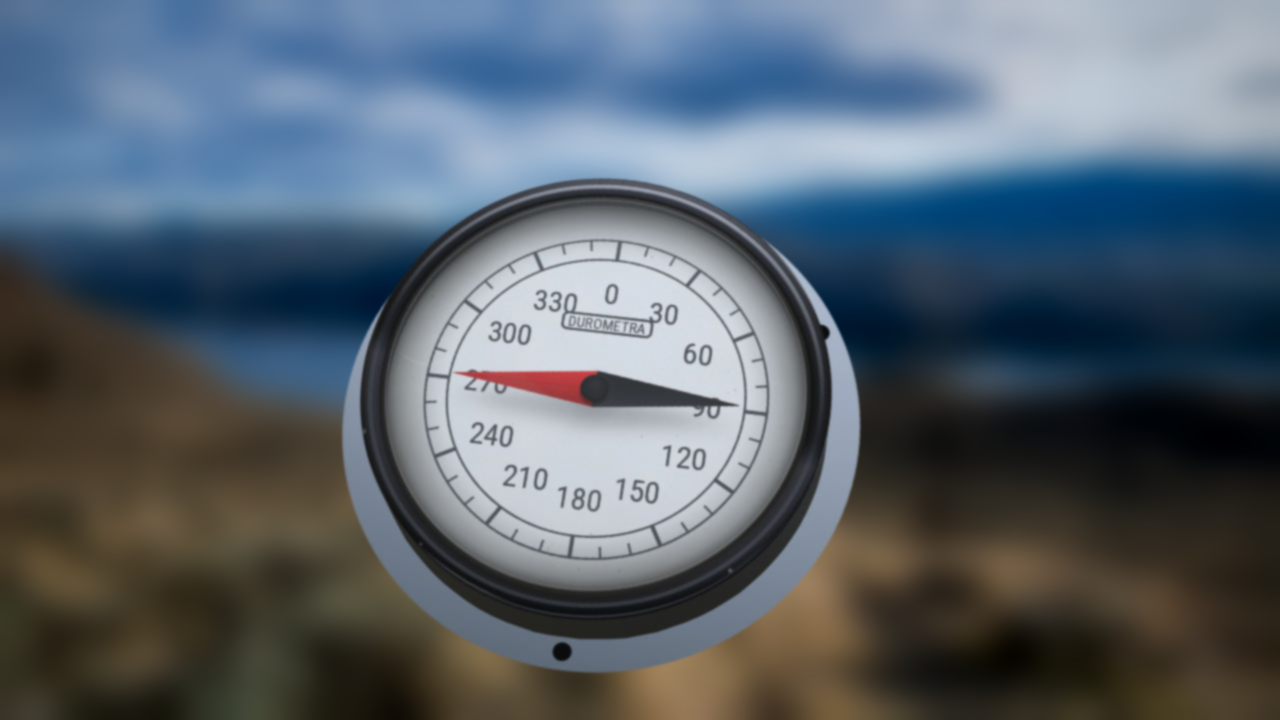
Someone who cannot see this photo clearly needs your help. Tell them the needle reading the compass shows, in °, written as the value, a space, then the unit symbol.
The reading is 270 °
